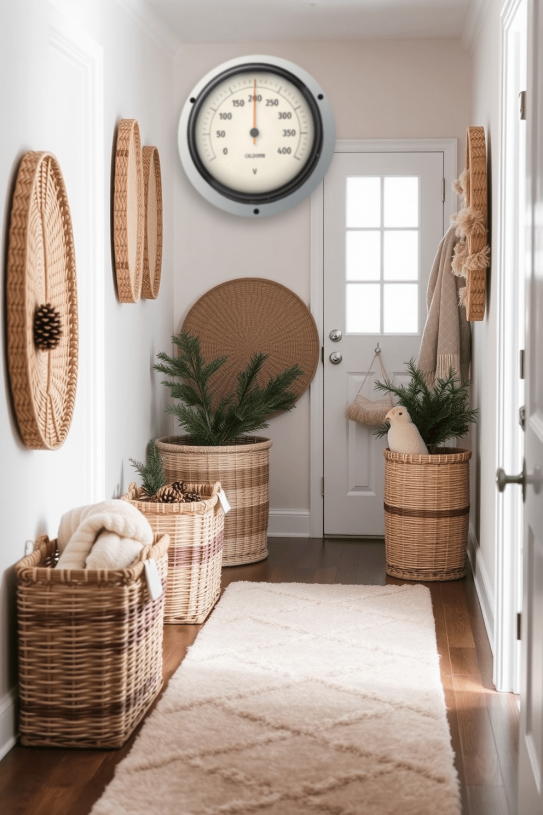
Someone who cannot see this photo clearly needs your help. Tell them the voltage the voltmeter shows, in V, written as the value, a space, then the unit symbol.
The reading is 200 V
